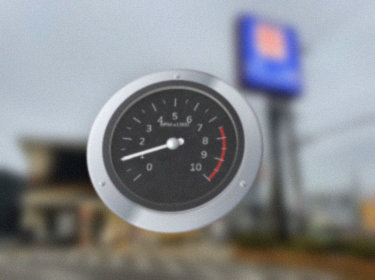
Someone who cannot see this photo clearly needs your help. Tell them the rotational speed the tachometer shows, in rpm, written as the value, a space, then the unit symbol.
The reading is 1000 rpm
